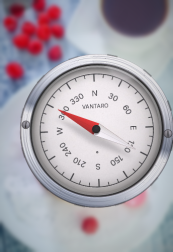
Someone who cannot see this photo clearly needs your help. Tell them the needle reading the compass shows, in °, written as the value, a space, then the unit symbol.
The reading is 300 °
